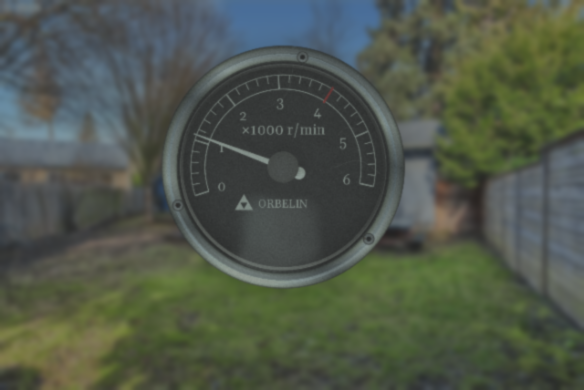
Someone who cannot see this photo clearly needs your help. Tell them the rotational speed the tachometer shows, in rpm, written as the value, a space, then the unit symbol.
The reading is 1100 rpm
